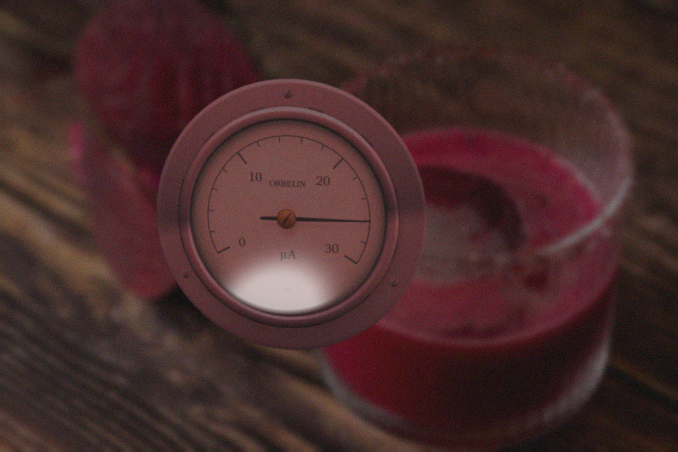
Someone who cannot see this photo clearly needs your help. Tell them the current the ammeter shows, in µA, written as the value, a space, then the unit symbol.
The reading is 26 µA
